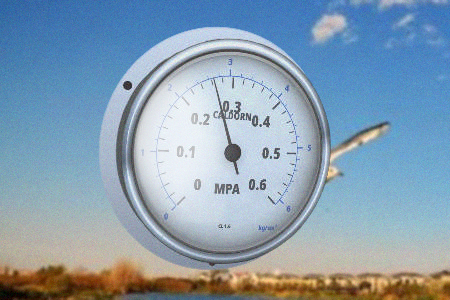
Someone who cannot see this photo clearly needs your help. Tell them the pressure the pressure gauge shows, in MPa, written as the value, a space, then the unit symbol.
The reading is 0.26 MPa
